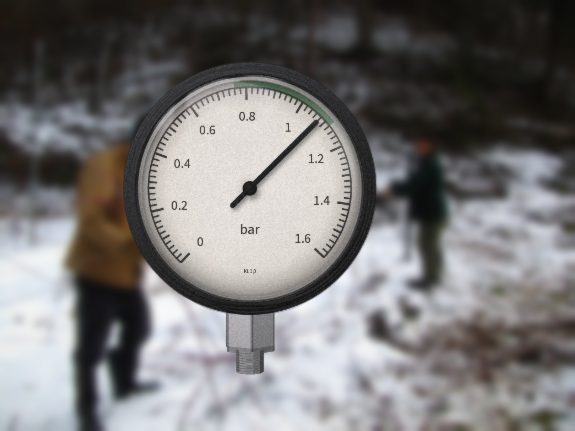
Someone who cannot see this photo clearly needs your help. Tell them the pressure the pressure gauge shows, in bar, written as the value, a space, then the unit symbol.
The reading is 1.08 bar
